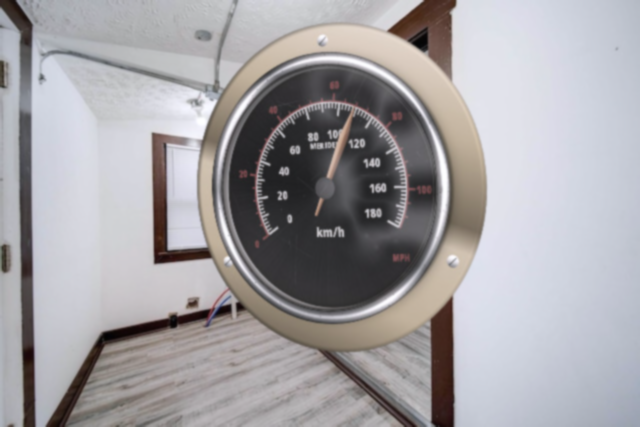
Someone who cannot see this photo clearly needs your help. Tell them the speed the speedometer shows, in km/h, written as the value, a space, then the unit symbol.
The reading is 110 km/h
